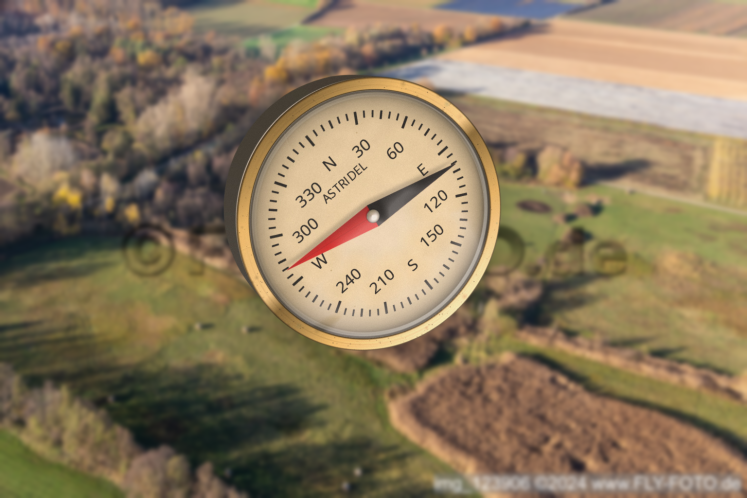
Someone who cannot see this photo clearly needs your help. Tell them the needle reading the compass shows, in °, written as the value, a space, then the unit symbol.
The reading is 280 °
